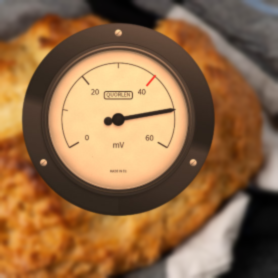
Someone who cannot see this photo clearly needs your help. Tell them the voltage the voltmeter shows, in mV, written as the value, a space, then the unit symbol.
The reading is 50 mV
